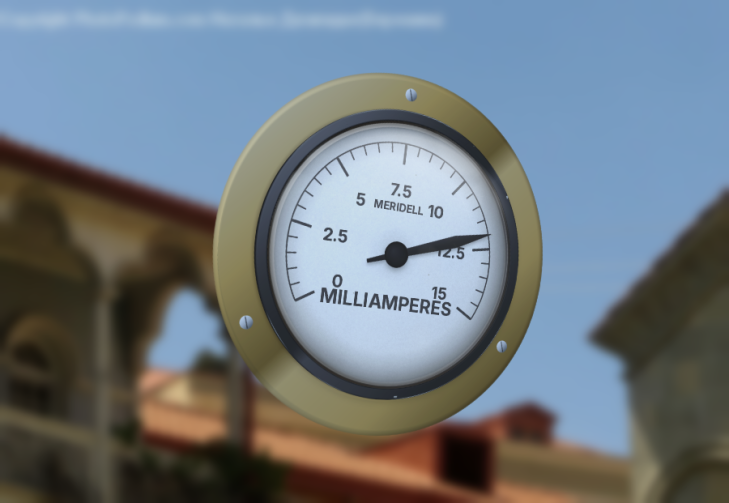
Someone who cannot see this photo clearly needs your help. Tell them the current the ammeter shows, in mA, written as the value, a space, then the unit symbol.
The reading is 12 mA
